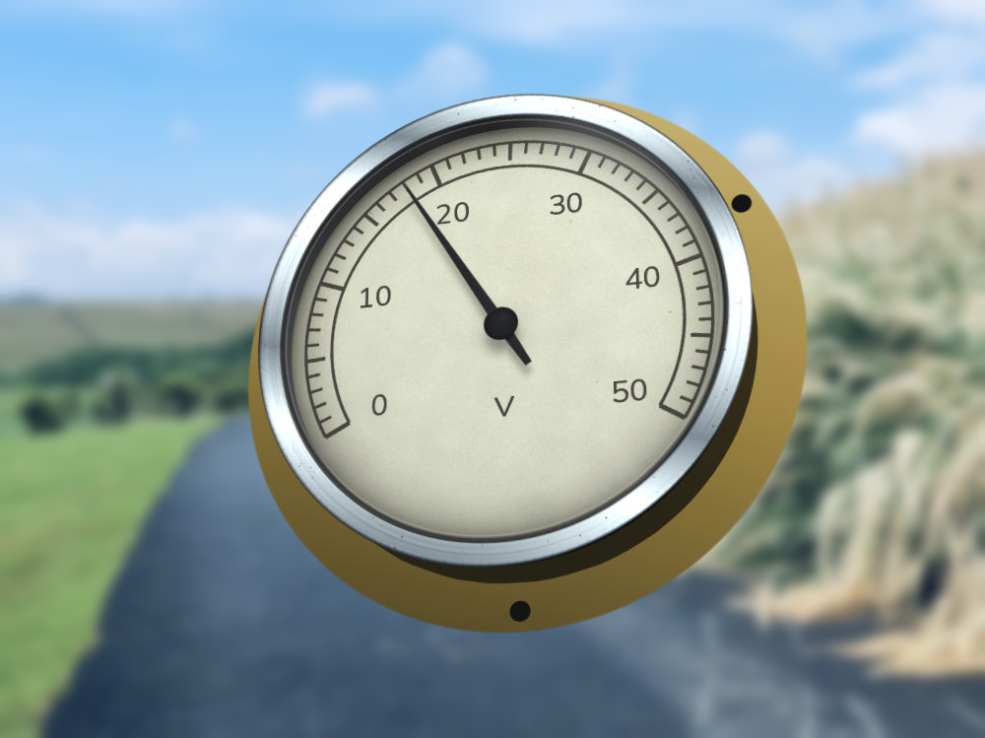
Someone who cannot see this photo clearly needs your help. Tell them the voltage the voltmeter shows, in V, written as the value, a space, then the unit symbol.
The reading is 18 V
